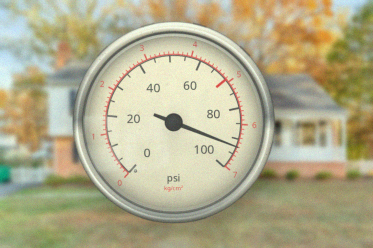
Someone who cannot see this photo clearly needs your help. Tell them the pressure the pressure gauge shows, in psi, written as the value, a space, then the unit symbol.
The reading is 92.5 psi
